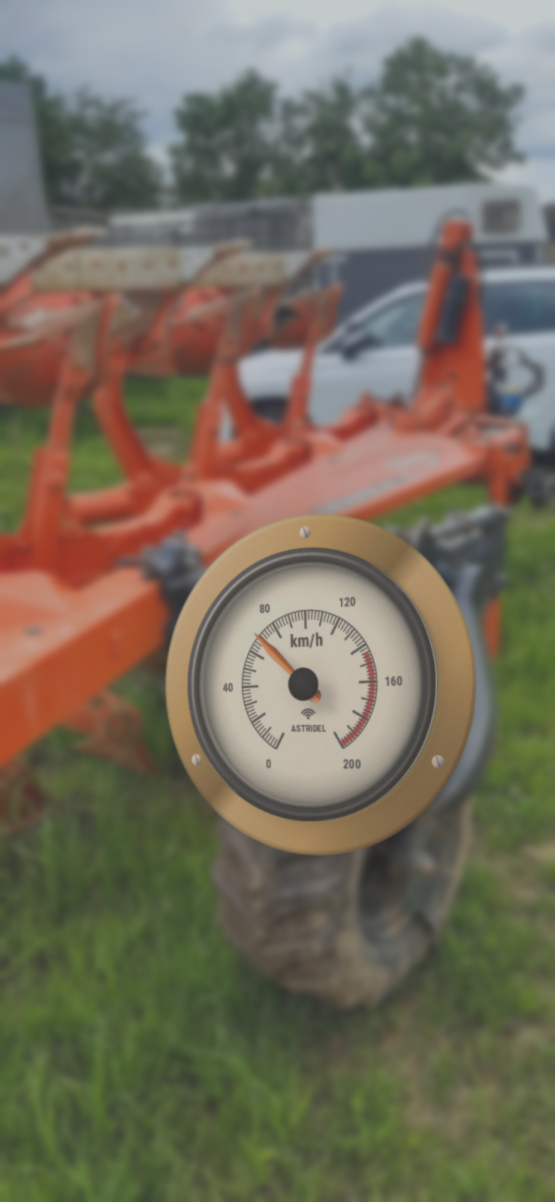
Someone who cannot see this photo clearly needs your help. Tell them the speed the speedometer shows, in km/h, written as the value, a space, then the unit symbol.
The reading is 70 km/h
